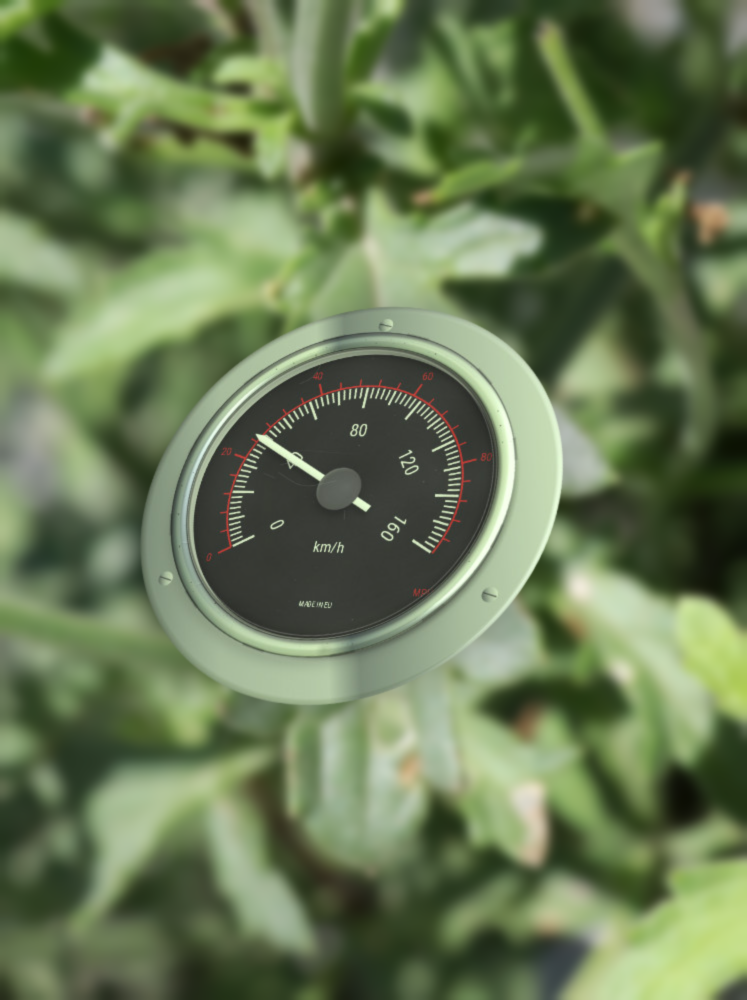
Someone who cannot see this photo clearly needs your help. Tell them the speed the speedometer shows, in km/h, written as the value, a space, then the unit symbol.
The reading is 40 km/h
